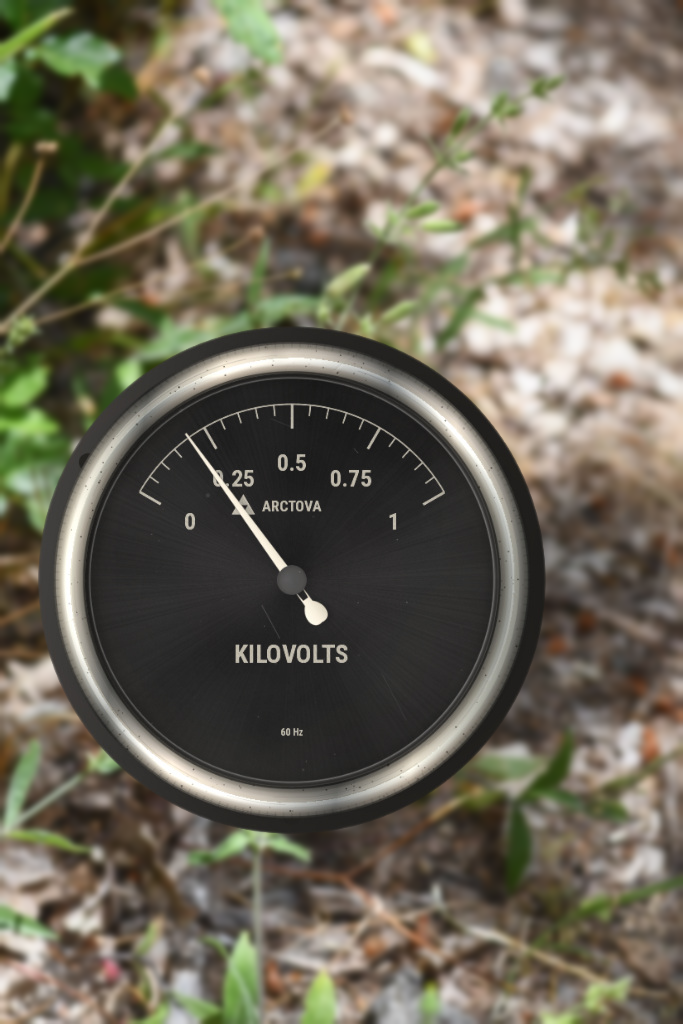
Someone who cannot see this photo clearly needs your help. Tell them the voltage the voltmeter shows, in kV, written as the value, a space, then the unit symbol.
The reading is 0.2 kV
